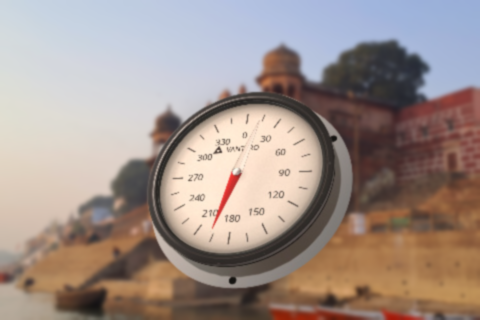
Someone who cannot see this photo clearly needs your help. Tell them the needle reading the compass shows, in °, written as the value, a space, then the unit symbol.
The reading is 195 °
